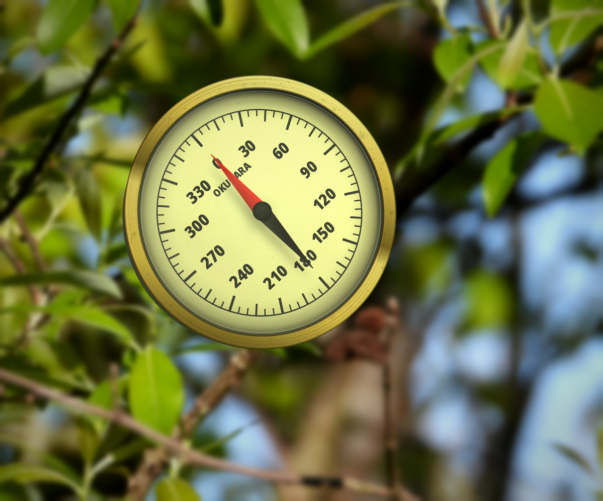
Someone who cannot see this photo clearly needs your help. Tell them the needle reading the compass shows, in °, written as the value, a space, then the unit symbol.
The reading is 0 °
